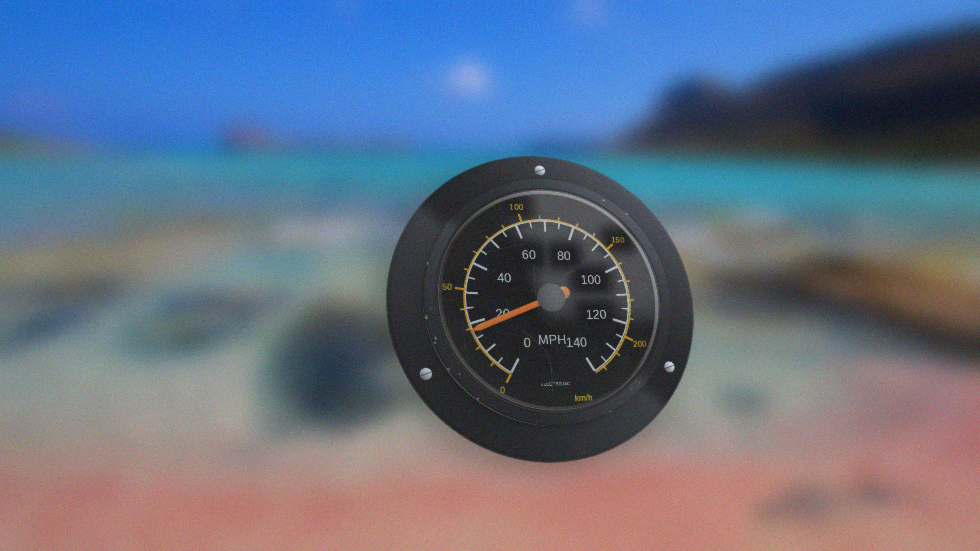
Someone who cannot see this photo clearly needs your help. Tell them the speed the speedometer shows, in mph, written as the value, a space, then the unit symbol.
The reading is 17.5 mph
